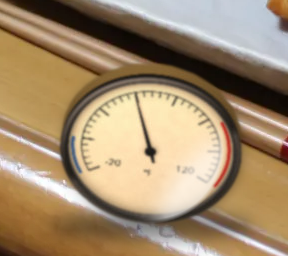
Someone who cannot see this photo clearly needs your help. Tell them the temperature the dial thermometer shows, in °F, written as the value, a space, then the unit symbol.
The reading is 40 °F
